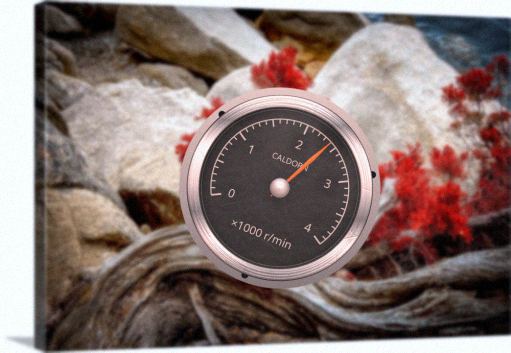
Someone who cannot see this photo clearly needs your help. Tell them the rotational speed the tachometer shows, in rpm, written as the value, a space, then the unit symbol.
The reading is 2400 rpm
